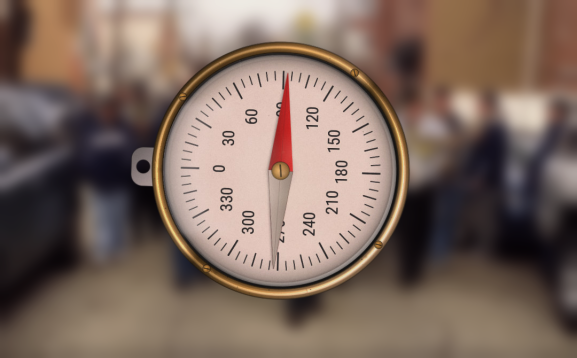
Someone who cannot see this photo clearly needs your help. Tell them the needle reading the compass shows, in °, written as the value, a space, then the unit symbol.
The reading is 92.5 °
